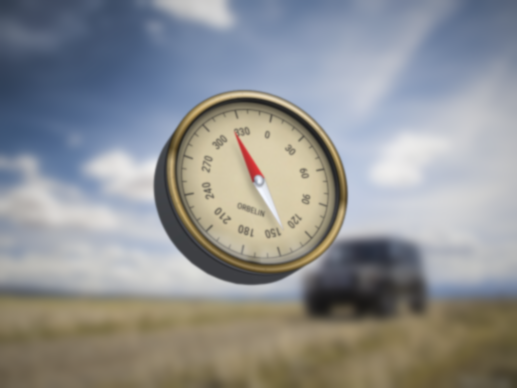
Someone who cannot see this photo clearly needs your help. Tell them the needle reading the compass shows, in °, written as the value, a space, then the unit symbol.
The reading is 320 °
